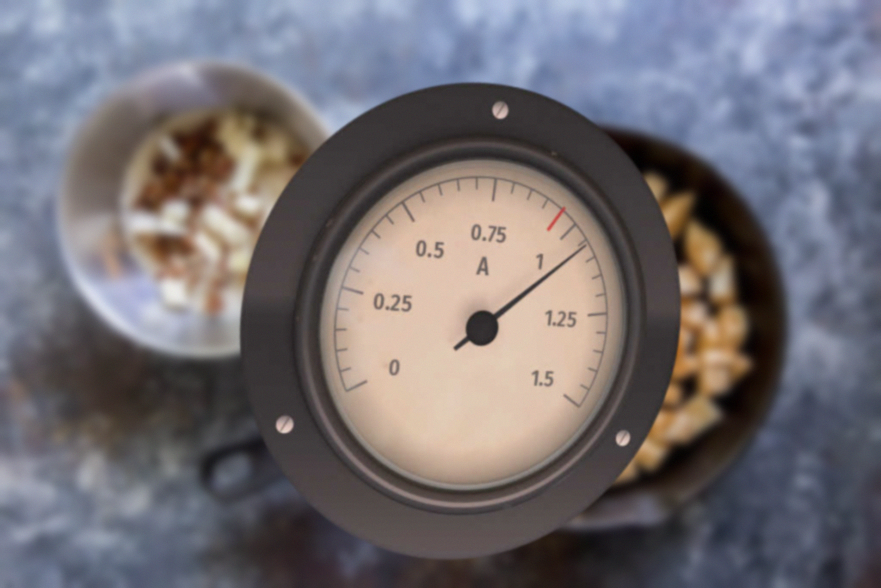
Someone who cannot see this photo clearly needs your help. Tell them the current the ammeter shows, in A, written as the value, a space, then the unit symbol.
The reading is 1.05 A
